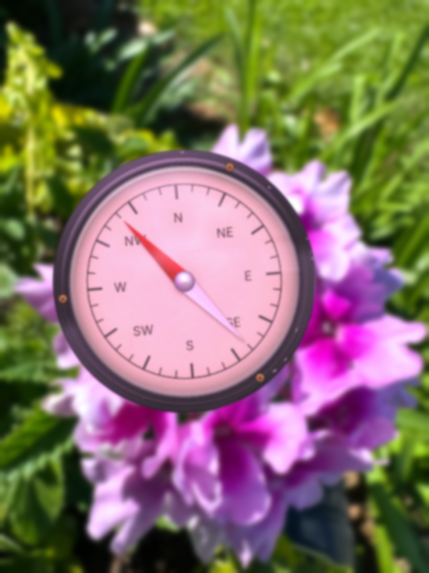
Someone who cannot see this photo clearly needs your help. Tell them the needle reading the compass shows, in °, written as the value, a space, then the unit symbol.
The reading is 320 °
